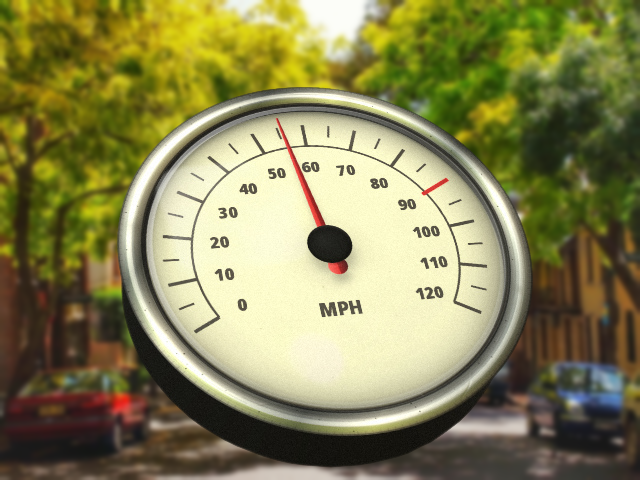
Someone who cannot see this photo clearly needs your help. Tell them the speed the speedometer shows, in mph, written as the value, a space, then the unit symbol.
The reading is 55 mph
